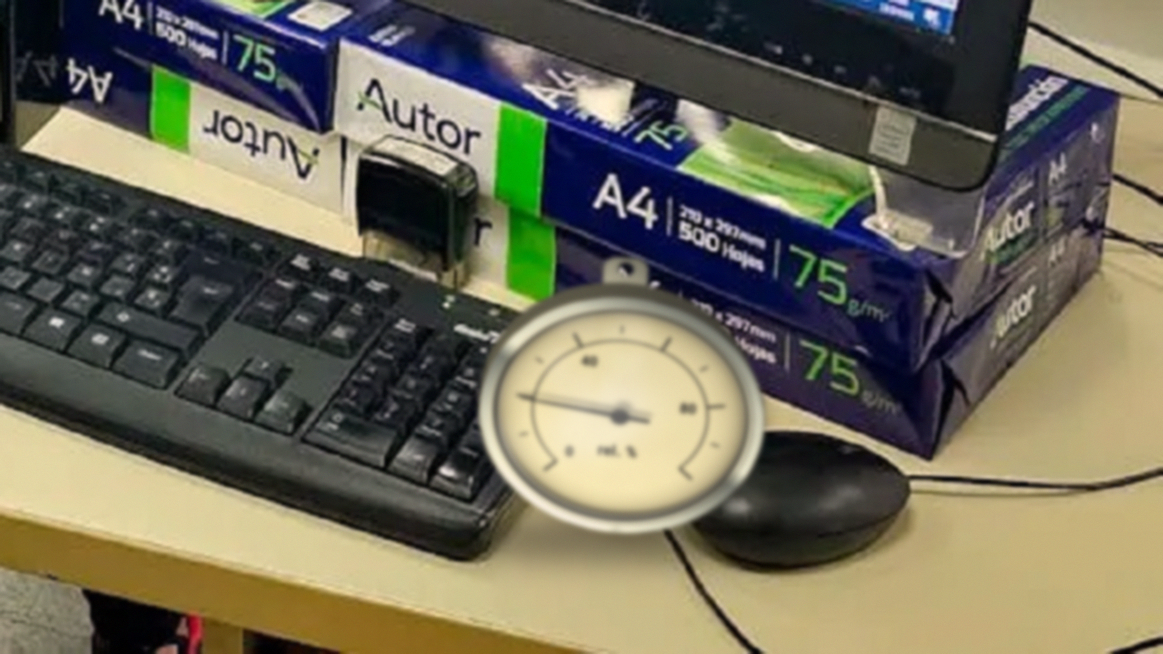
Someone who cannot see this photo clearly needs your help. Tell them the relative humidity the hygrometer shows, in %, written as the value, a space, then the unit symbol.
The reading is 20 %
